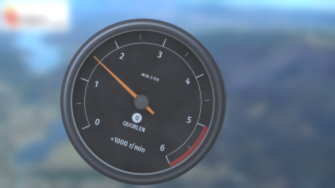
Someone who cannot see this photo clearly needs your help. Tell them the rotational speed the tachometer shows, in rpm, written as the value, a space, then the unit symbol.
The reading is 1500 rpm
